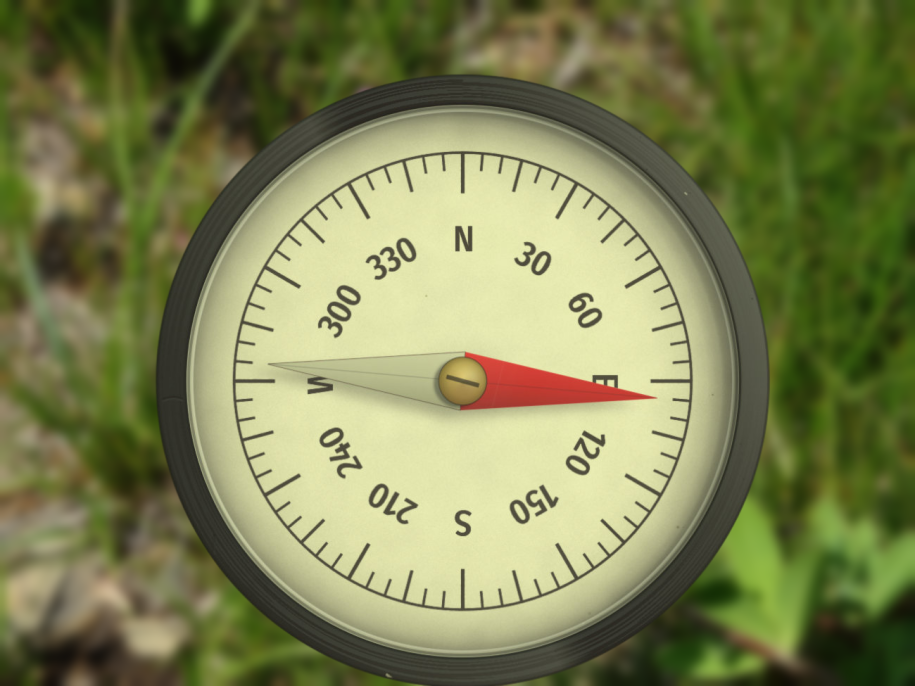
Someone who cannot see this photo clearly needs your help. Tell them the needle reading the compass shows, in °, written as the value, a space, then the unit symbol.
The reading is 95 °
